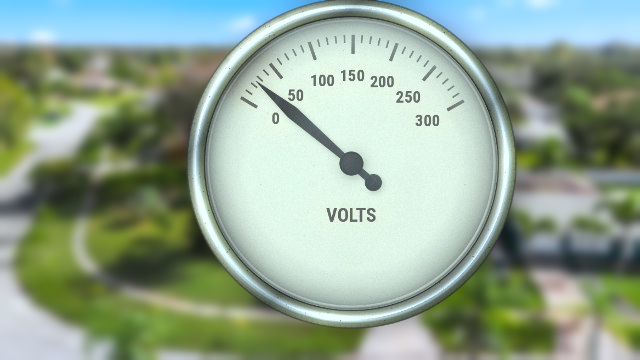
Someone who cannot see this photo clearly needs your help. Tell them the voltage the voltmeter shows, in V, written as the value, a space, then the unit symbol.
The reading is 25 V
